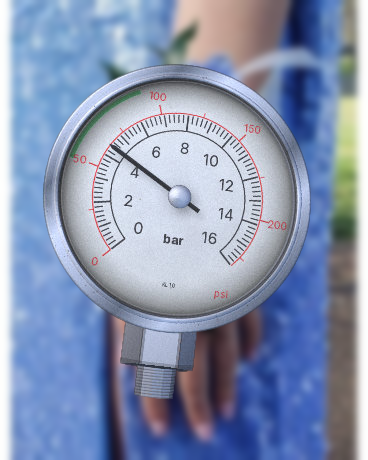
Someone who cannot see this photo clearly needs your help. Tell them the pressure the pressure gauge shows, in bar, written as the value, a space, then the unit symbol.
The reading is 4.4 bar
